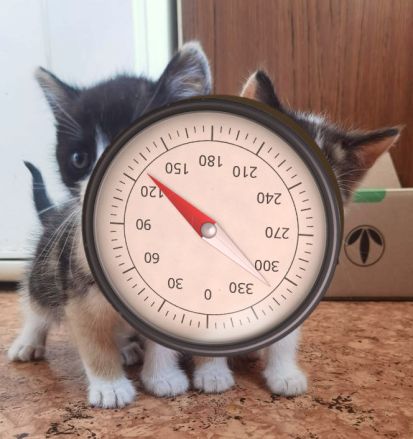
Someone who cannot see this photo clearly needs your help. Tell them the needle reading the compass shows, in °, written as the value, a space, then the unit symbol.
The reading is 130 °
